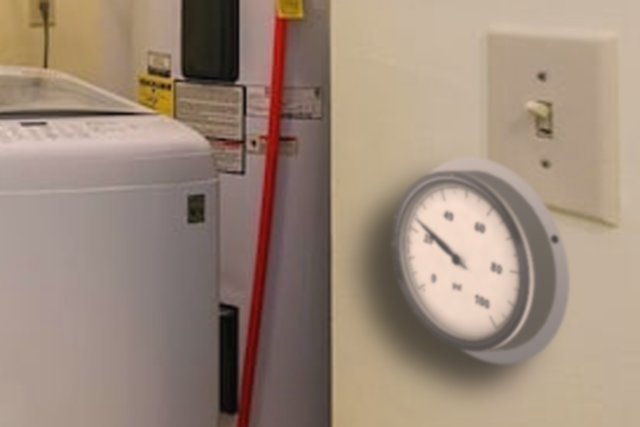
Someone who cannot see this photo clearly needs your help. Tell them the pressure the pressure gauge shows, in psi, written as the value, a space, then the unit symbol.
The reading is 25 psi
